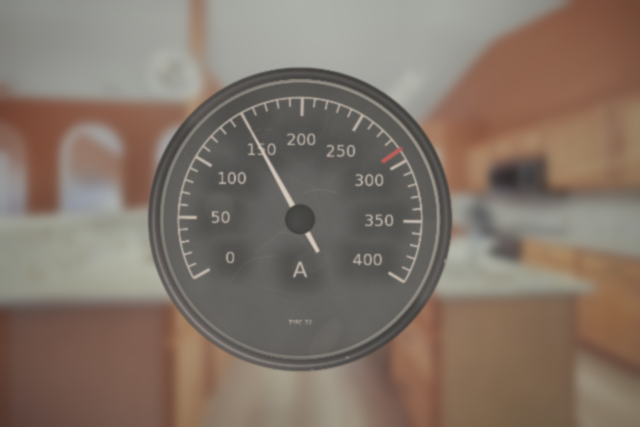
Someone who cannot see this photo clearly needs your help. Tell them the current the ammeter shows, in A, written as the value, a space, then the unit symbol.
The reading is 150 A
